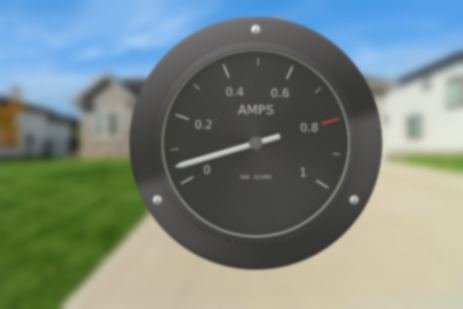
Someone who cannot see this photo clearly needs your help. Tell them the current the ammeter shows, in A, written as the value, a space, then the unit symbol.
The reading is 0.05 A
